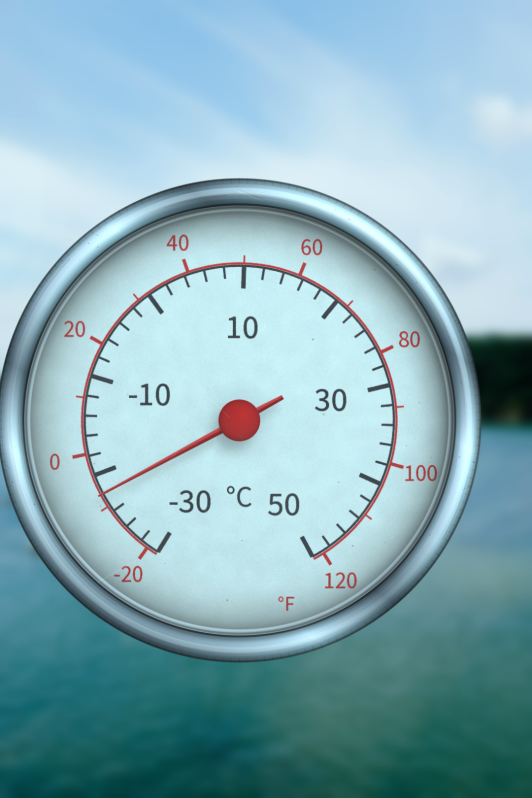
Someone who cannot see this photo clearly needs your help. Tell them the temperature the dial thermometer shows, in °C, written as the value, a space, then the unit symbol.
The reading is -22 °C
